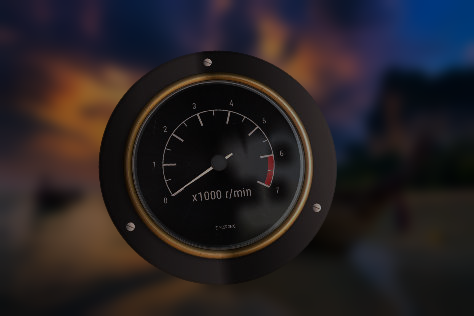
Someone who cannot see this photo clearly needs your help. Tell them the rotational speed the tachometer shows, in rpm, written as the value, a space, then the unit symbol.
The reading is 0 rpm
